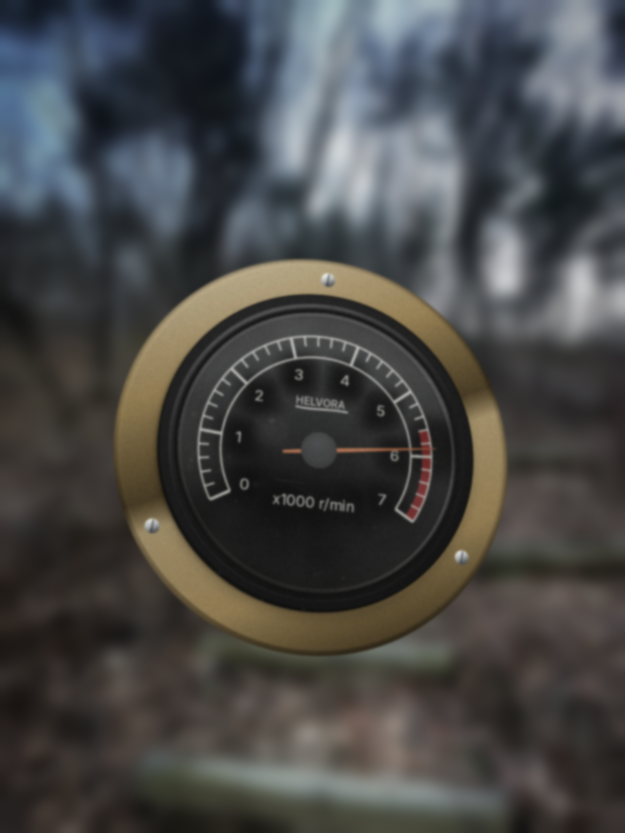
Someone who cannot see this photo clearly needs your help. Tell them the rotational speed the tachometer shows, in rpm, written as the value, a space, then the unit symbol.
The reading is 5900 rpm
